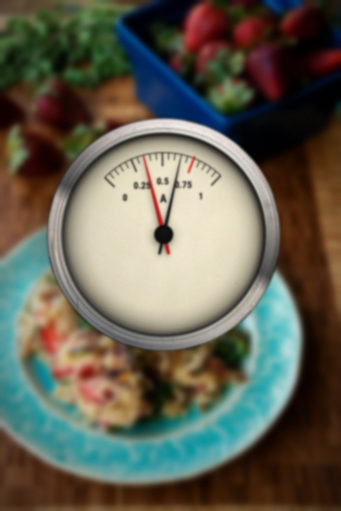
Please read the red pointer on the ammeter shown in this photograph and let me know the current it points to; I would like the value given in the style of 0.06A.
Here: 0.35A
